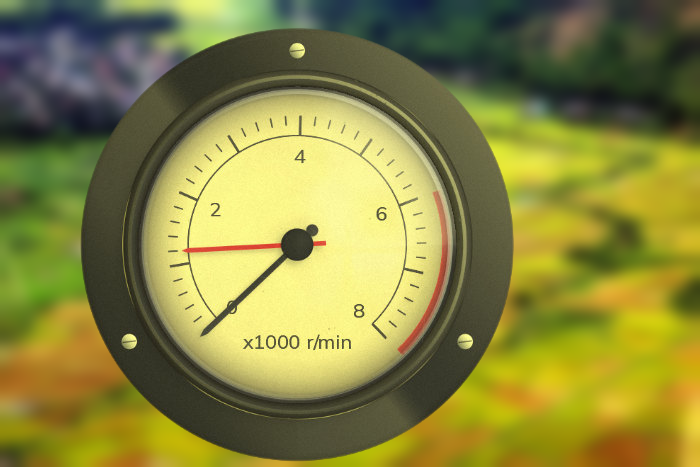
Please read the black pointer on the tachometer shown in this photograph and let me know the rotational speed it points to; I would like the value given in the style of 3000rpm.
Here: 0rpm
